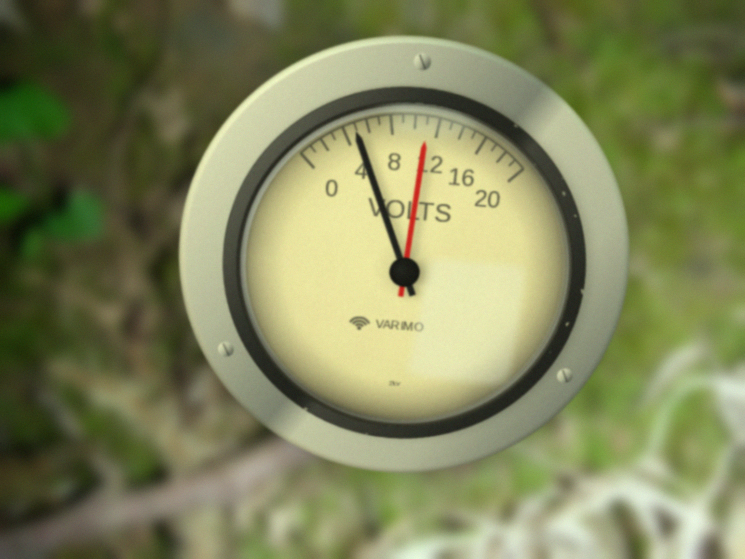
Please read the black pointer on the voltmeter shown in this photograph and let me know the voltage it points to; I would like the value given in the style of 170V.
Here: 5V
